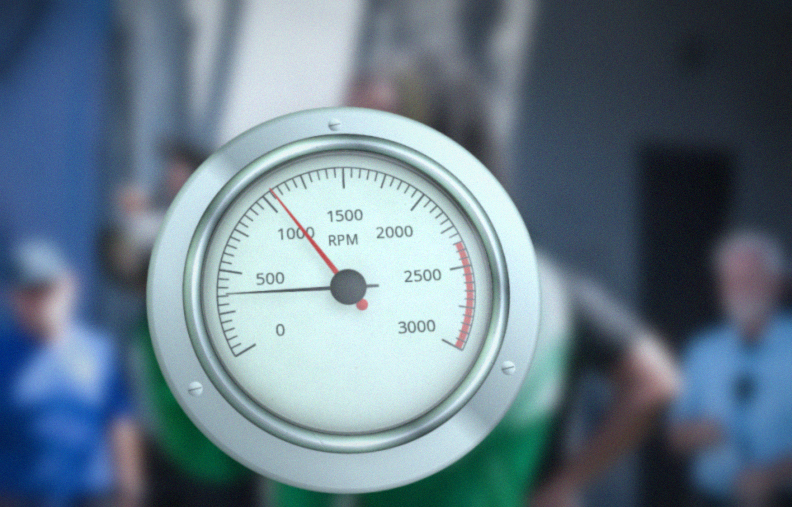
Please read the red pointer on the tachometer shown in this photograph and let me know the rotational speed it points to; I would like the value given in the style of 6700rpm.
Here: 1050rpm
